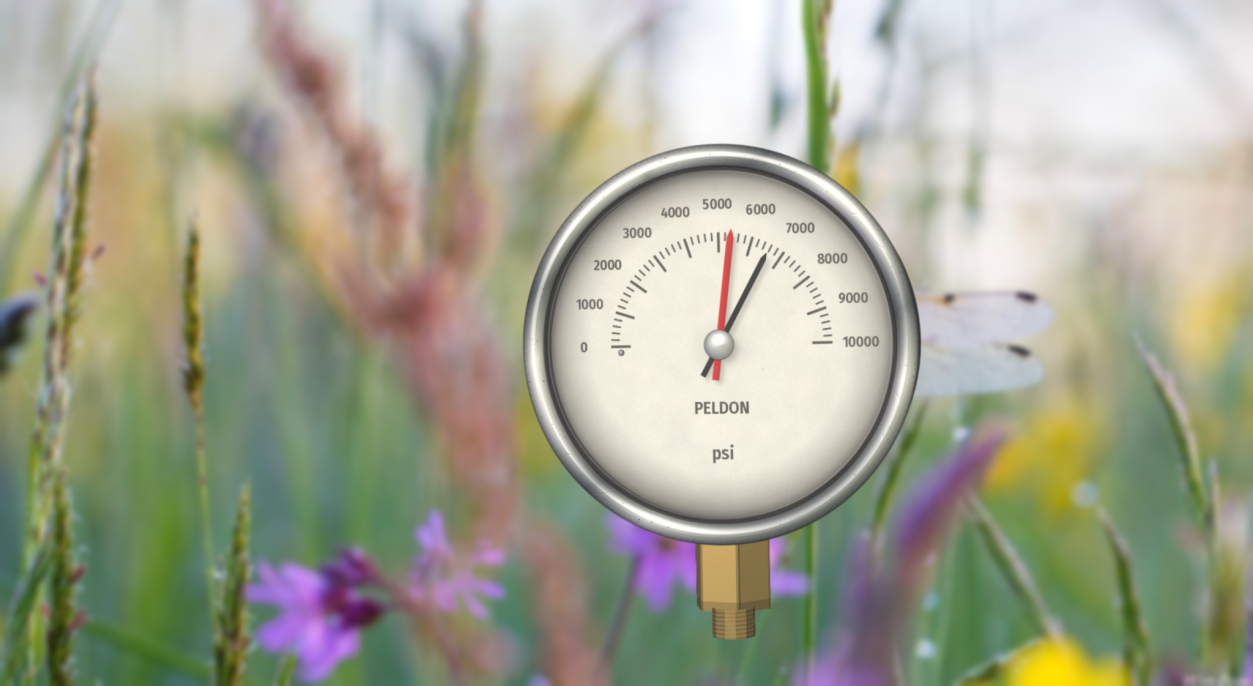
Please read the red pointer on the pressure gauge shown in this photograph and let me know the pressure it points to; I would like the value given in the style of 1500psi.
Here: 5400psi
